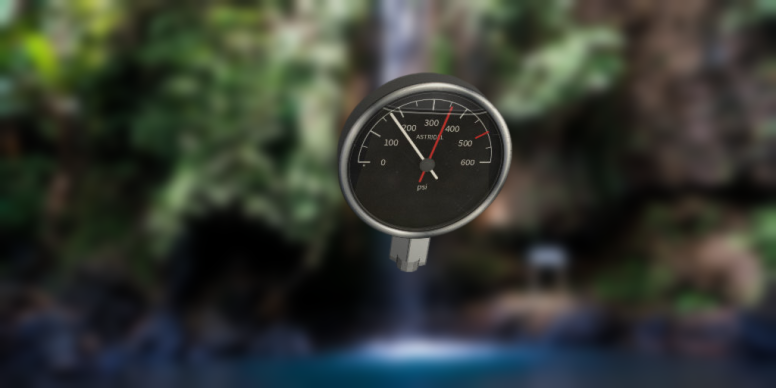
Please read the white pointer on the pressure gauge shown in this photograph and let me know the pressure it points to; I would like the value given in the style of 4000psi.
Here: 175psi
